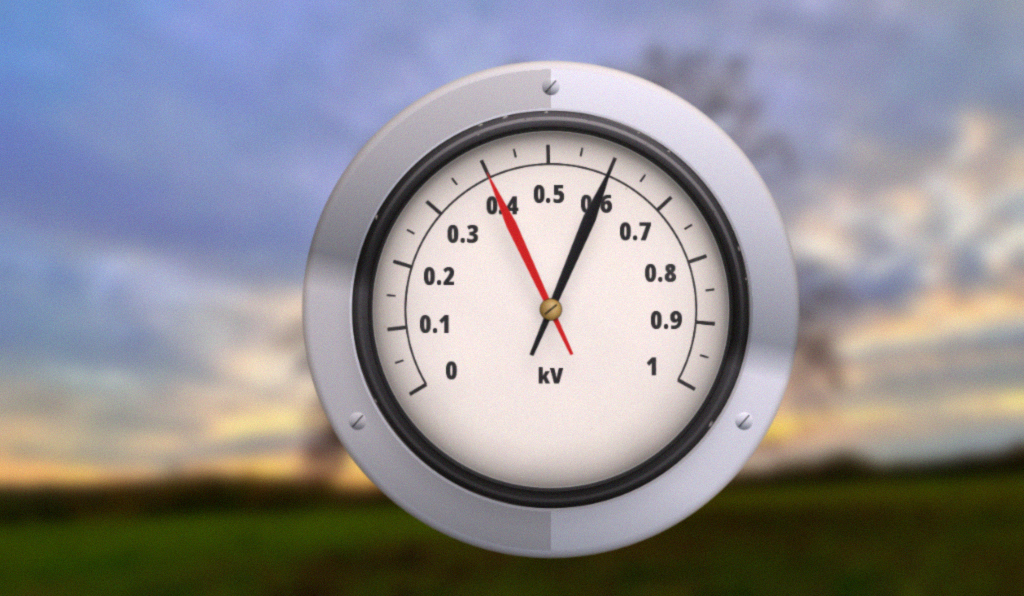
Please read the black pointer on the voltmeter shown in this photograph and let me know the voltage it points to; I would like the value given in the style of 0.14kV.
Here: 0.6kV
